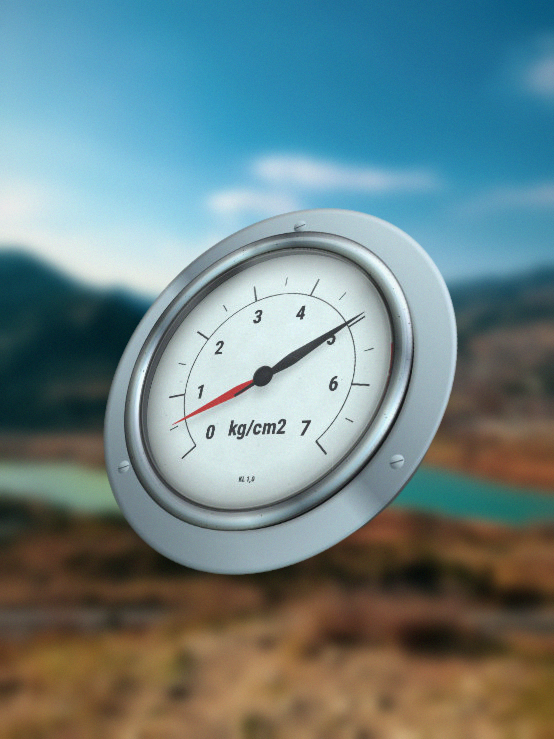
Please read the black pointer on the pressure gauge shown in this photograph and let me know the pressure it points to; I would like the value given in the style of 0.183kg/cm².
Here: 5kg/cm²
